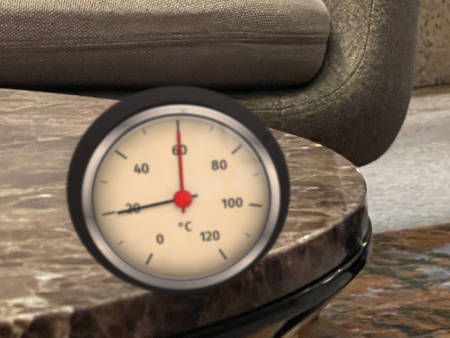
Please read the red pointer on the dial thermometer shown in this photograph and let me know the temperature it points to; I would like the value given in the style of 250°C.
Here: 60°C
